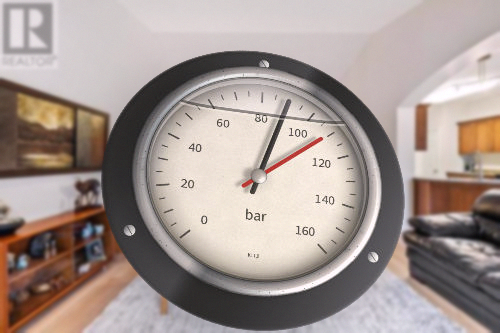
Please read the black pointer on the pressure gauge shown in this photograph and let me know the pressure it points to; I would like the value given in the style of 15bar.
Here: 90bar
